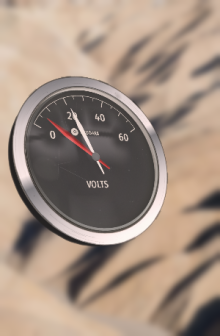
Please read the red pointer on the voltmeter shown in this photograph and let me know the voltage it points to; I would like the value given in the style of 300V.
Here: 5V
